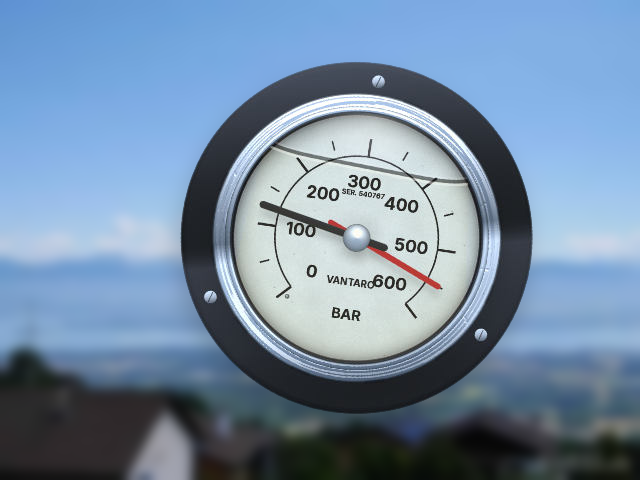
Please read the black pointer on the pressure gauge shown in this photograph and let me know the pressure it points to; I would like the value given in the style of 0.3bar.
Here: 125bar
